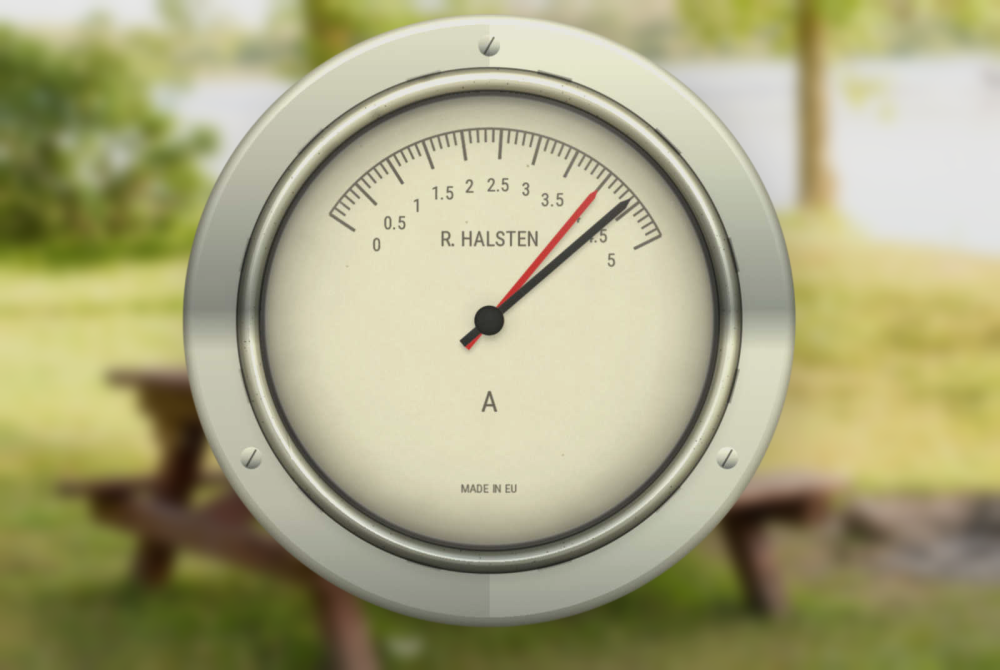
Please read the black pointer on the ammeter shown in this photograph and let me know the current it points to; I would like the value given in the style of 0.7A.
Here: 4.4A
